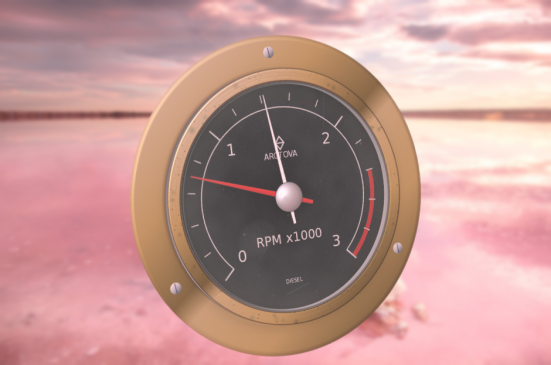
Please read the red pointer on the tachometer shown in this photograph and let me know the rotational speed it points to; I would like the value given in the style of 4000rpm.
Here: 700rpm
